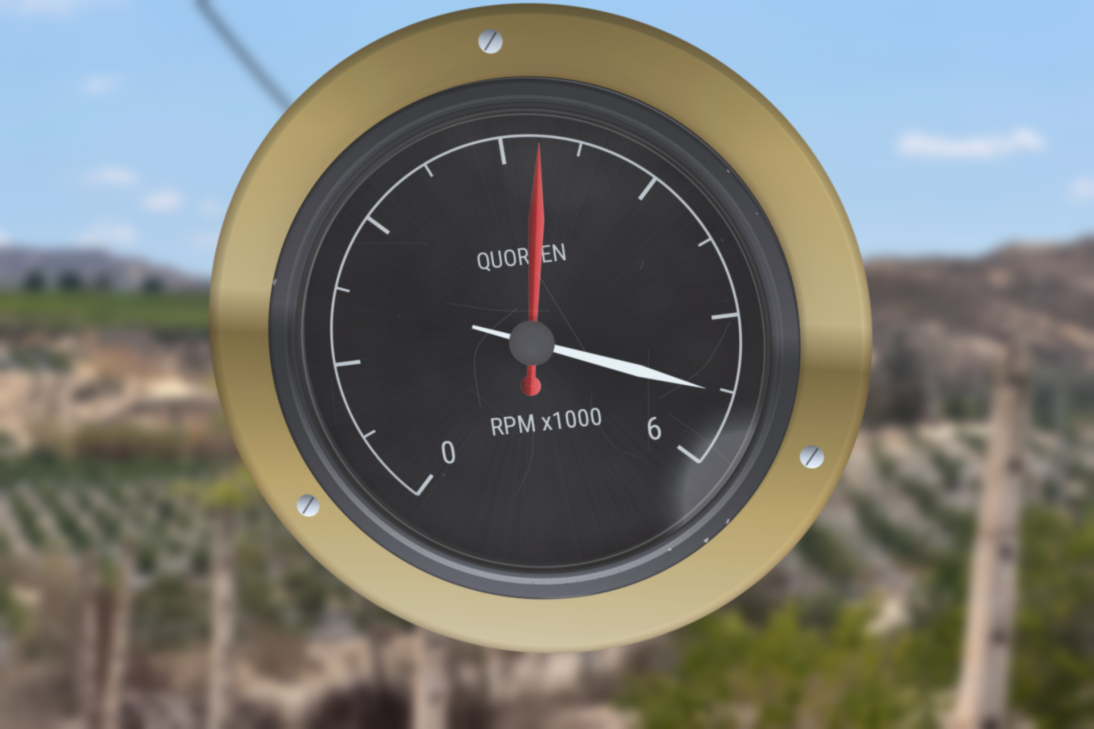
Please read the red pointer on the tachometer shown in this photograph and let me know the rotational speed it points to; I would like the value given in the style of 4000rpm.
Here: 3250rpm
